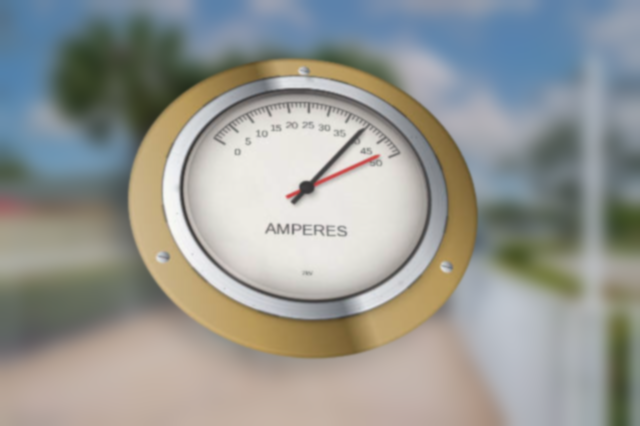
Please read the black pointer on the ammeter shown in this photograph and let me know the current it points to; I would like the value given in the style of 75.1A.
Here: 40A
